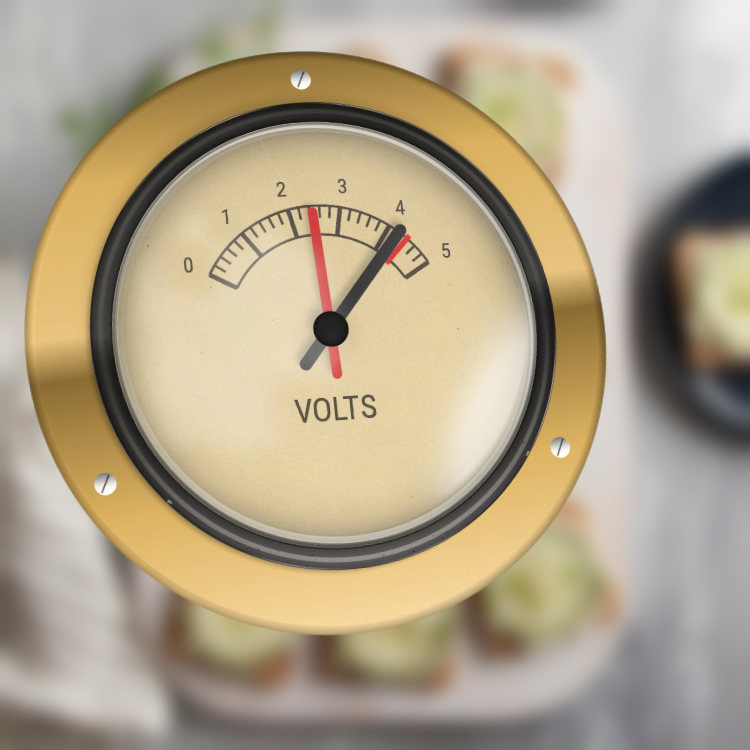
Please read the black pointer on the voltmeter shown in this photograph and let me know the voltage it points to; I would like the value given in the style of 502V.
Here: 4.2V
